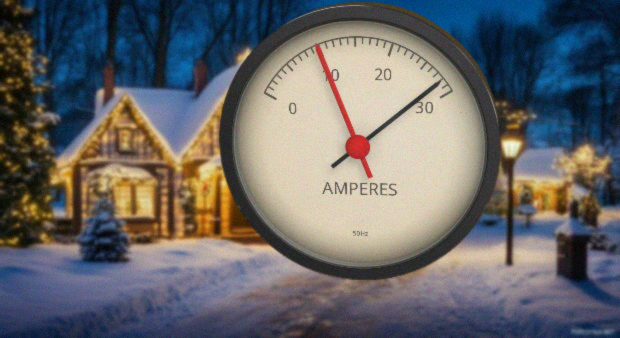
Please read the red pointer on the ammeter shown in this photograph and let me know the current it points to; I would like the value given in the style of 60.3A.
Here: 10A
